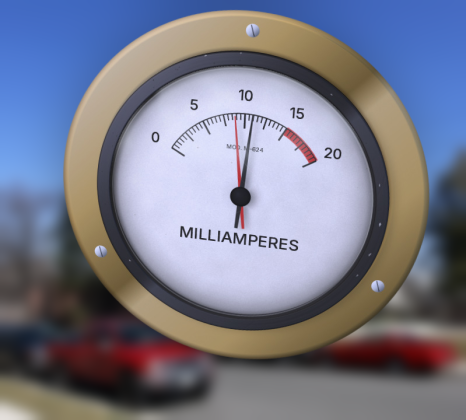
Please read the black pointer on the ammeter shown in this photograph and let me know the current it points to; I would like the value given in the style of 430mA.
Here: 11mA
